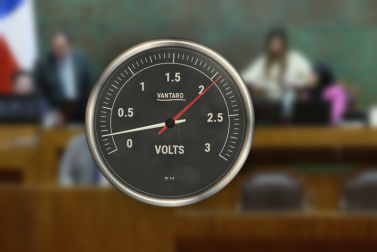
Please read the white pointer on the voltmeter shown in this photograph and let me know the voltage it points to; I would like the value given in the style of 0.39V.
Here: 0.2V
